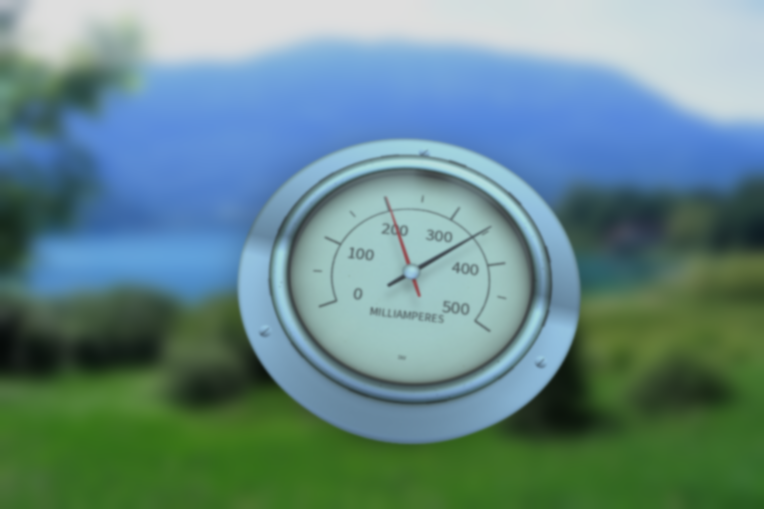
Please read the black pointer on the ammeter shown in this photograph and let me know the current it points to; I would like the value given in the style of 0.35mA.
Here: 350mA
